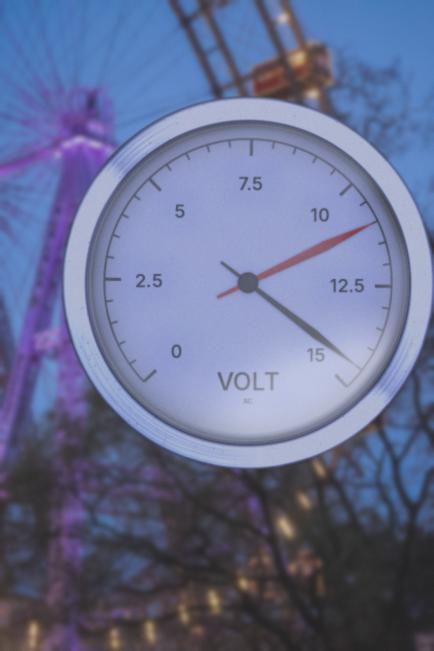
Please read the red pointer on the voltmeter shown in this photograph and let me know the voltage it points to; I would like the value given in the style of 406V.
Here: 11V
